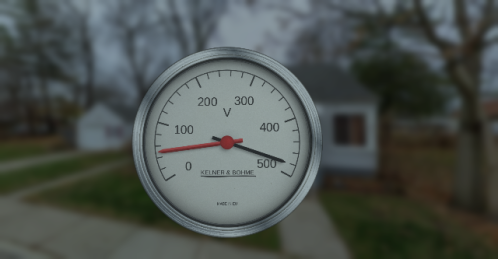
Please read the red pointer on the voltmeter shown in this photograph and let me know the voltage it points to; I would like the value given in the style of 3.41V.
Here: 50V
